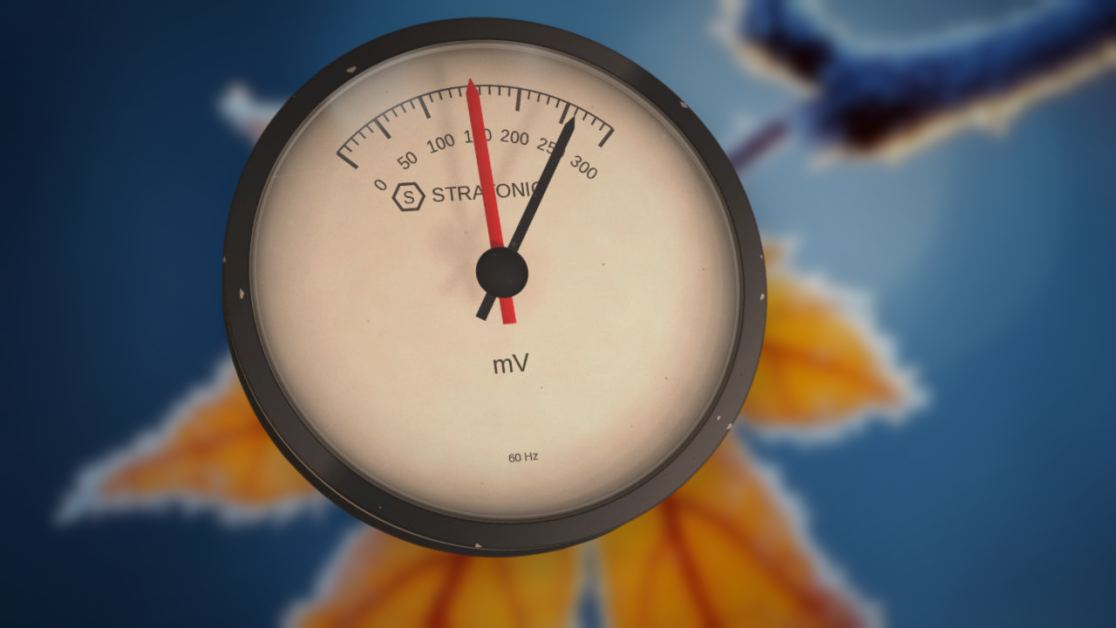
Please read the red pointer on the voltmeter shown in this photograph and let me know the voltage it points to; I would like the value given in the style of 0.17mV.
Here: 150mV
